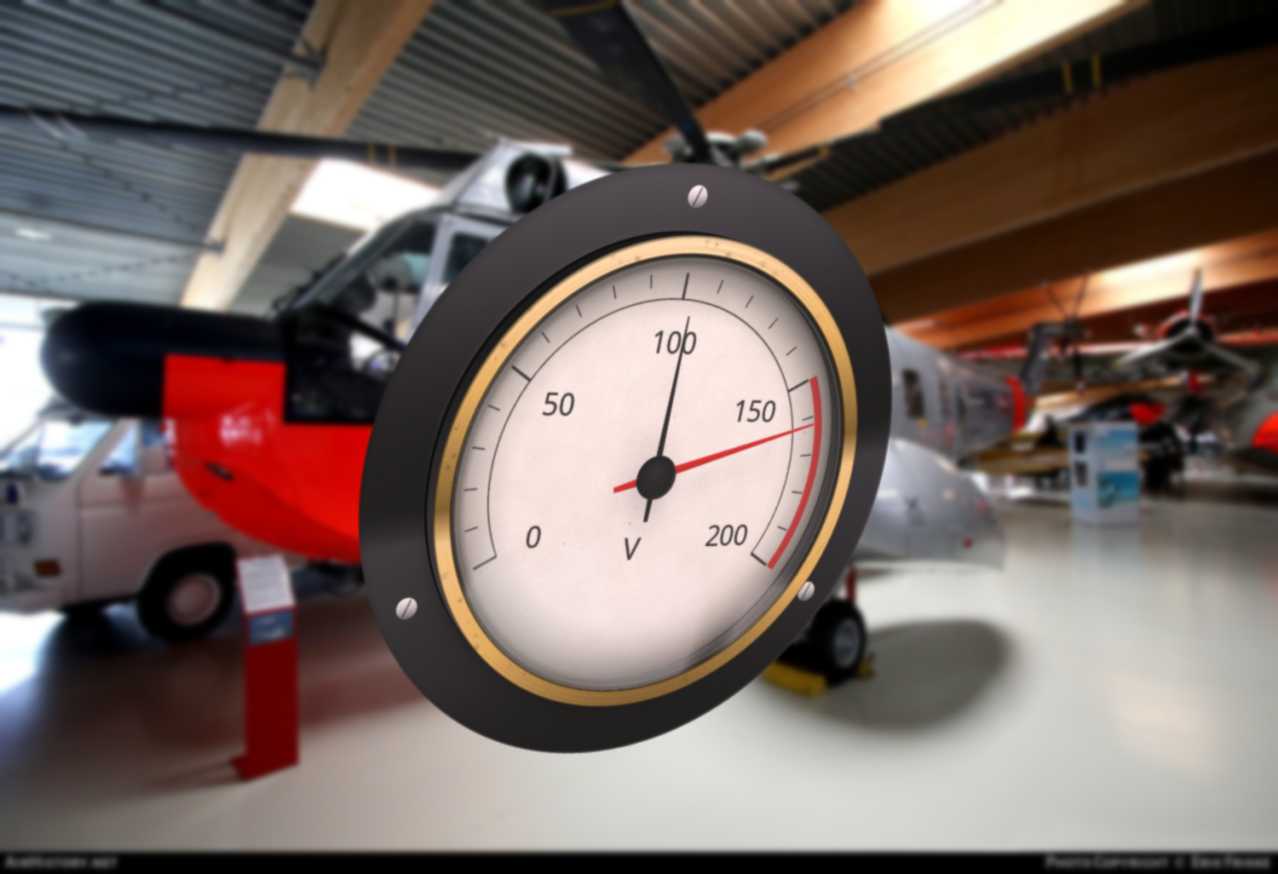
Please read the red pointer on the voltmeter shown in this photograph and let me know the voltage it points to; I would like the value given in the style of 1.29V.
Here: 160V
